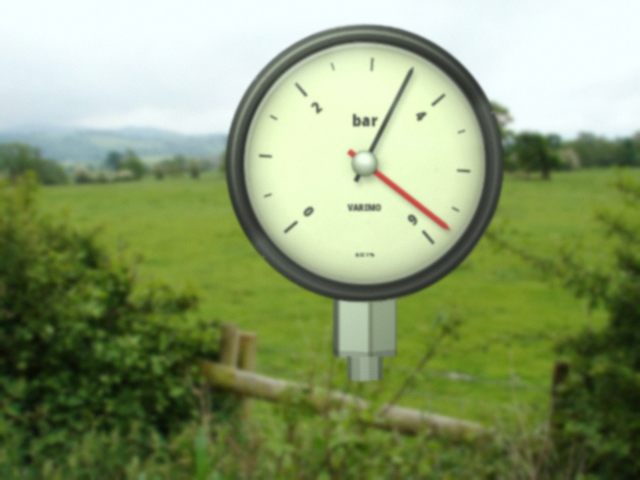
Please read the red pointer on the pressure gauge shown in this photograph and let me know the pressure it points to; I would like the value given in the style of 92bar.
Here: 5.75bar
